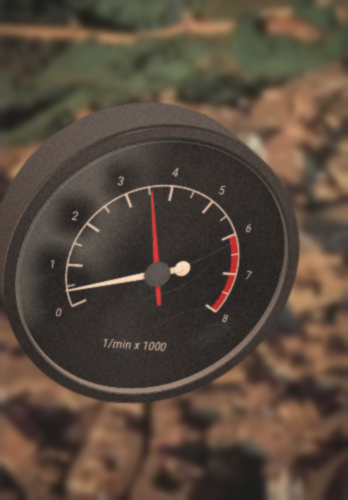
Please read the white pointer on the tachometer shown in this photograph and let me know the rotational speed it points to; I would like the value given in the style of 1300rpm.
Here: 500rpm
